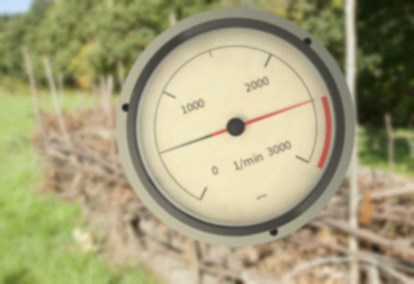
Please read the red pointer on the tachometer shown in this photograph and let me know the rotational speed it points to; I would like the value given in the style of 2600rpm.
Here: 2500rpm
